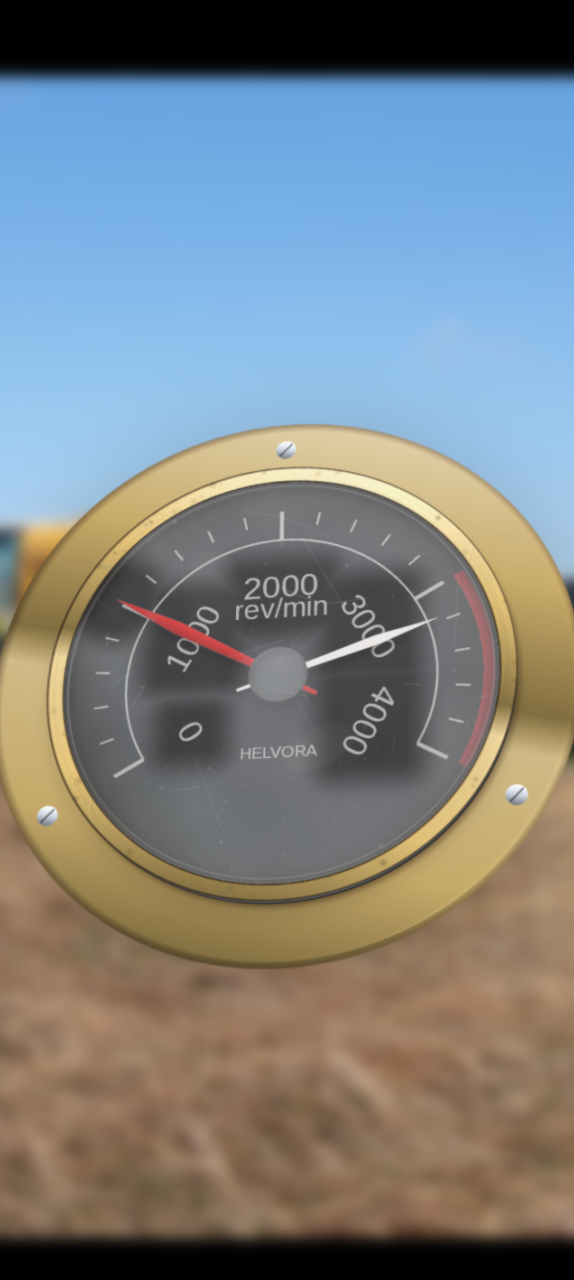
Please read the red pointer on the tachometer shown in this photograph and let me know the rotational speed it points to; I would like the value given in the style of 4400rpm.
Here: 1000rpm
